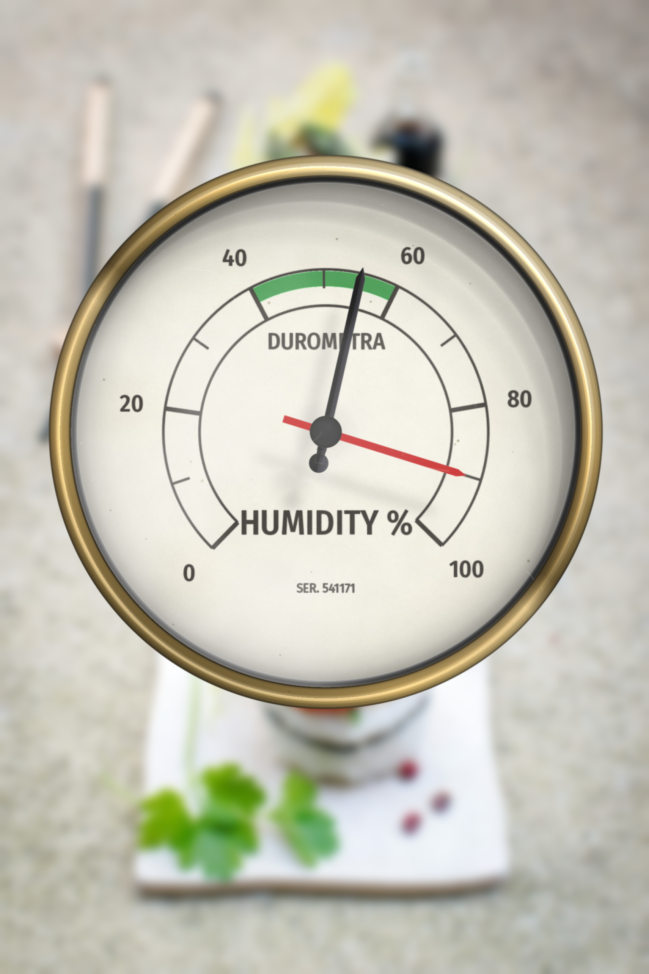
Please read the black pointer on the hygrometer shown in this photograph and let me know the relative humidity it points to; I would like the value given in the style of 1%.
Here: 55%
